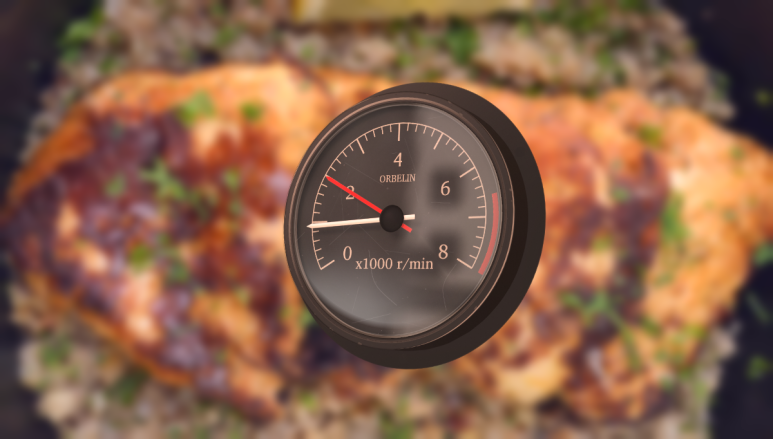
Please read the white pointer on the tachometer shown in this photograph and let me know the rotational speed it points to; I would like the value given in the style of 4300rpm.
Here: 900rpm
